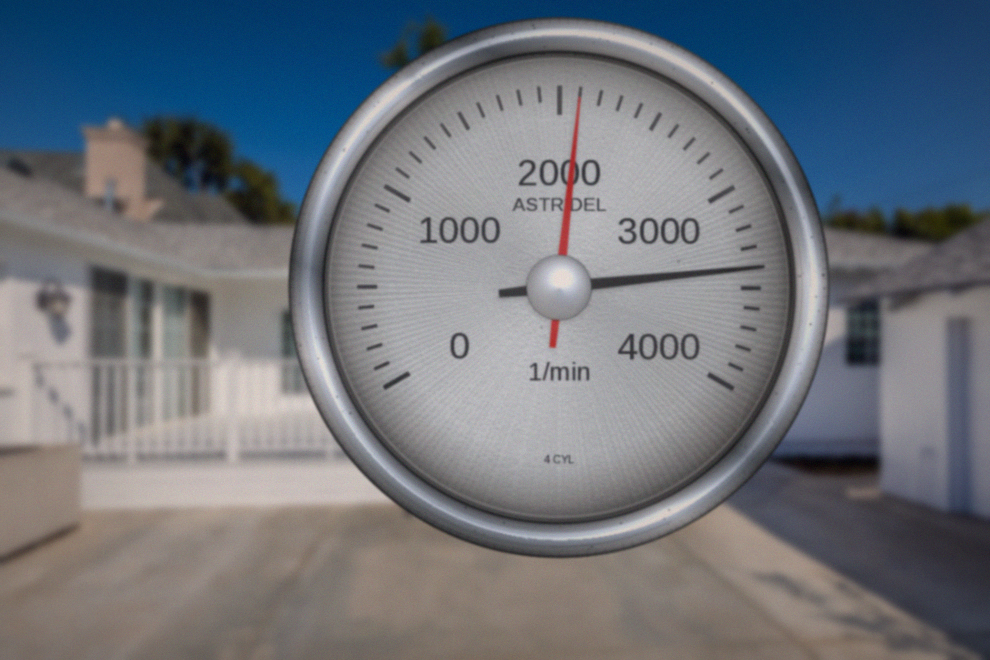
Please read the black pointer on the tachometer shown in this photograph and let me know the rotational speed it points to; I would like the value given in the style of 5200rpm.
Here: 3400rpm
